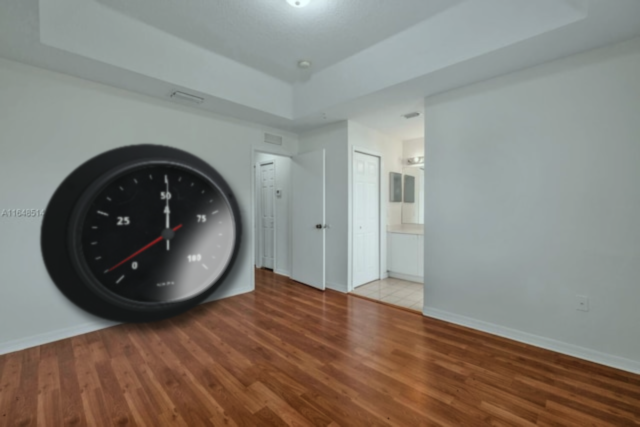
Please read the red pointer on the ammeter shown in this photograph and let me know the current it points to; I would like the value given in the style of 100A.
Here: 5A
